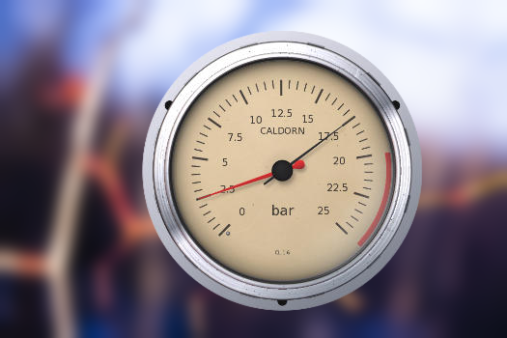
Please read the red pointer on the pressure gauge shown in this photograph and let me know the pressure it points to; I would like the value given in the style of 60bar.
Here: 2.5bar
